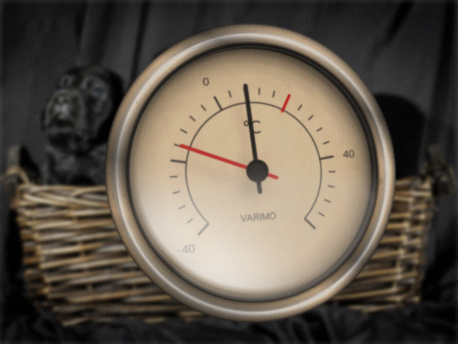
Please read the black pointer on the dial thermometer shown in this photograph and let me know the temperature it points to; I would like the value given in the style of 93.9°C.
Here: 8°C
